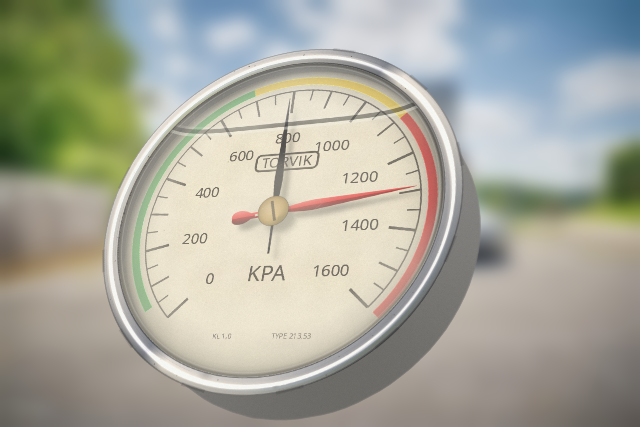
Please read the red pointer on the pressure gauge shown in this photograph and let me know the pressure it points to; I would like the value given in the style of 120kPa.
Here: 1300kPa
